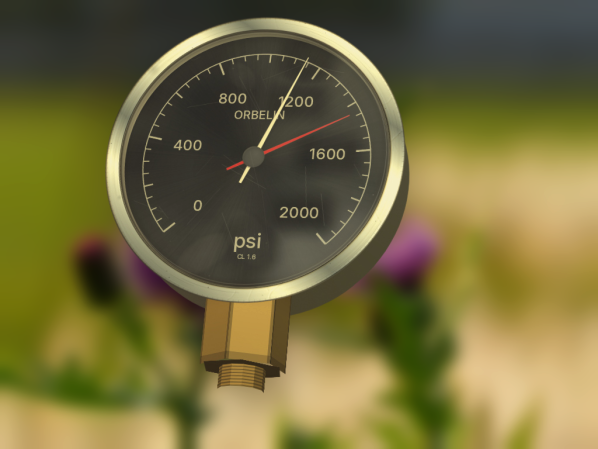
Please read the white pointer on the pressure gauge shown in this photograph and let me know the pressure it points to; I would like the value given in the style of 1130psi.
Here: 1150psi
